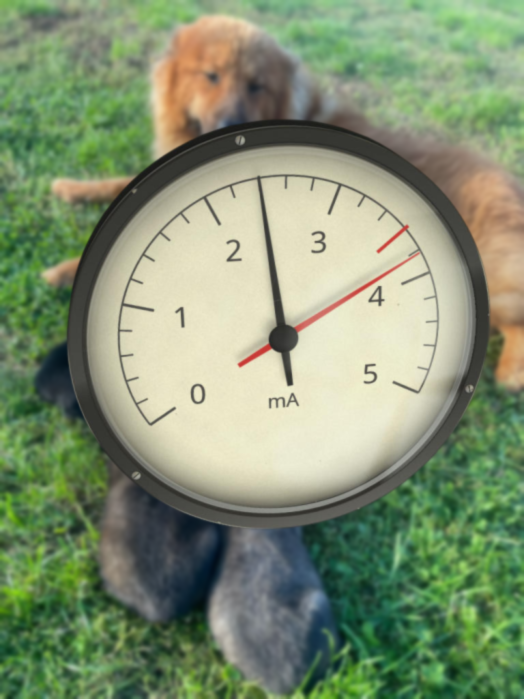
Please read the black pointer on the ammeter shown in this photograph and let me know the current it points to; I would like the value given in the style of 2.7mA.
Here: 2.4mA
